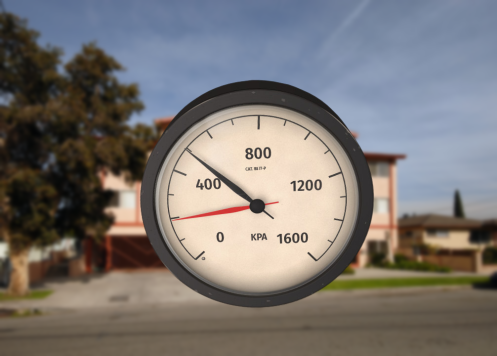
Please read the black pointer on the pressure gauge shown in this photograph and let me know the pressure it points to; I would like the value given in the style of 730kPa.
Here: 500kPa
